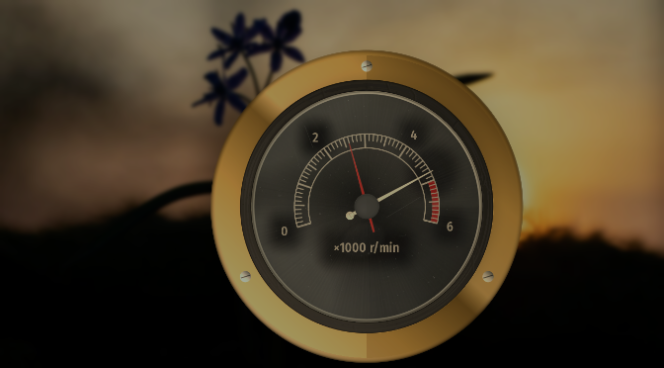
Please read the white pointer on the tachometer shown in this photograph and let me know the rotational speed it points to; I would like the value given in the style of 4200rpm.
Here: 4800rpm
